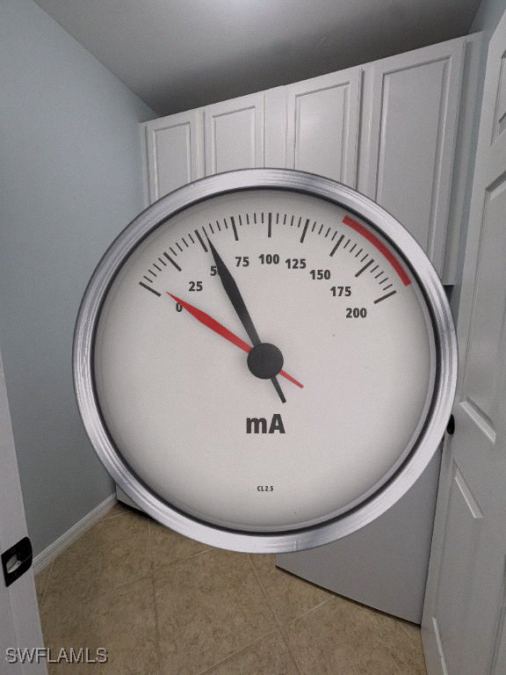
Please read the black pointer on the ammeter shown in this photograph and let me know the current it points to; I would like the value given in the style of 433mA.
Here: 55mA
